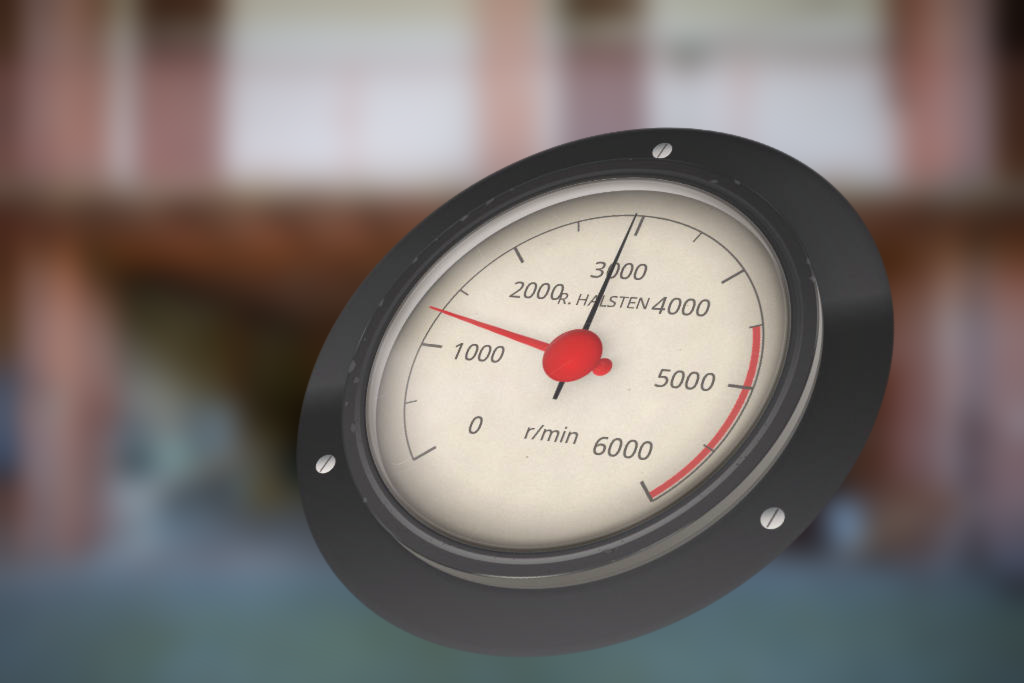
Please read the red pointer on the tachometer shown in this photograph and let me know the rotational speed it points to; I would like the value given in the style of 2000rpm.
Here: 1250rpm
